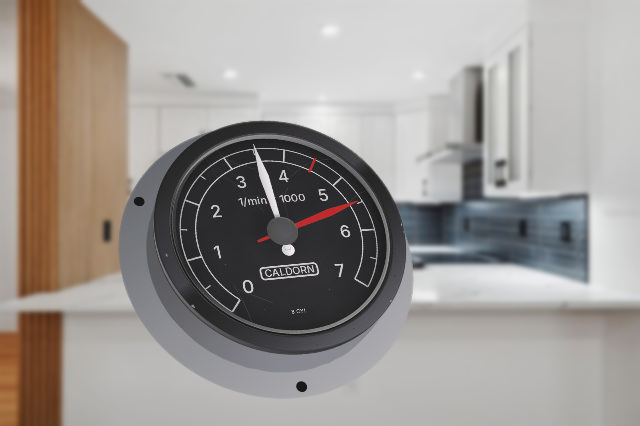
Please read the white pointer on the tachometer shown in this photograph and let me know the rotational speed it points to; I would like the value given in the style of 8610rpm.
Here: 3500rpm
